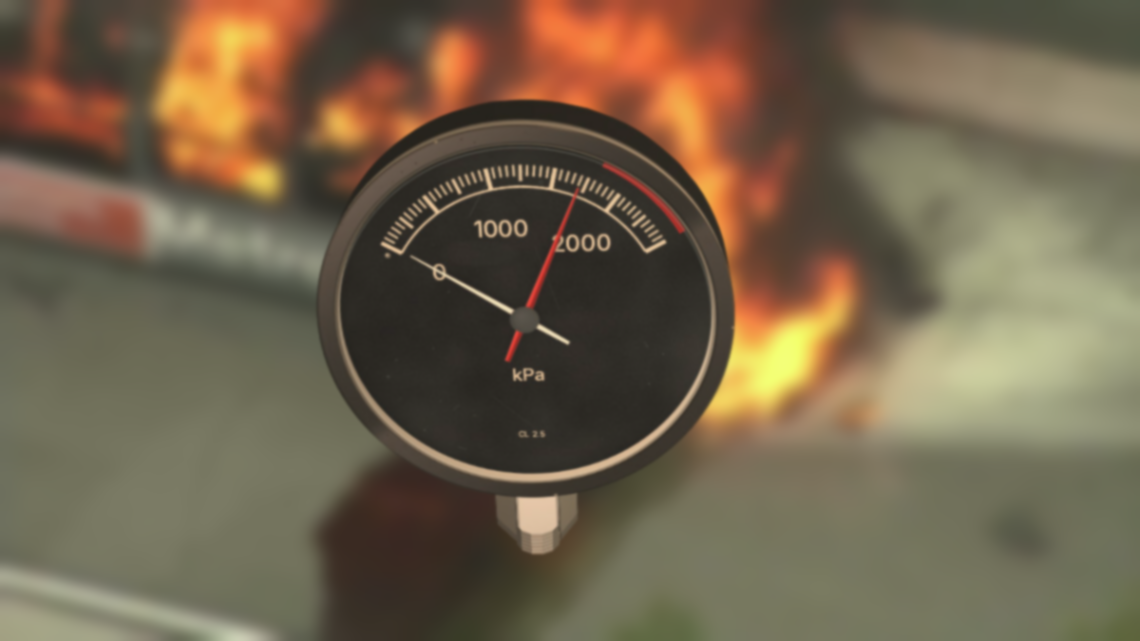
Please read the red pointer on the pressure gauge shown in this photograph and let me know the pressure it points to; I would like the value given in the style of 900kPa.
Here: 1700kPa
